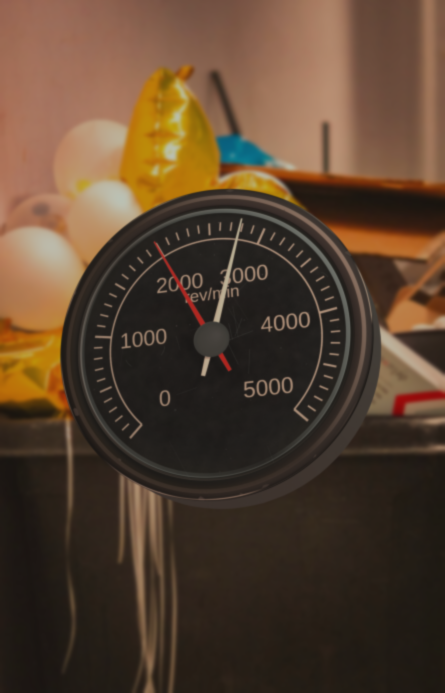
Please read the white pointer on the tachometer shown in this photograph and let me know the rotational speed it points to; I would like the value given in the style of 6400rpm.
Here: 2800rpm
